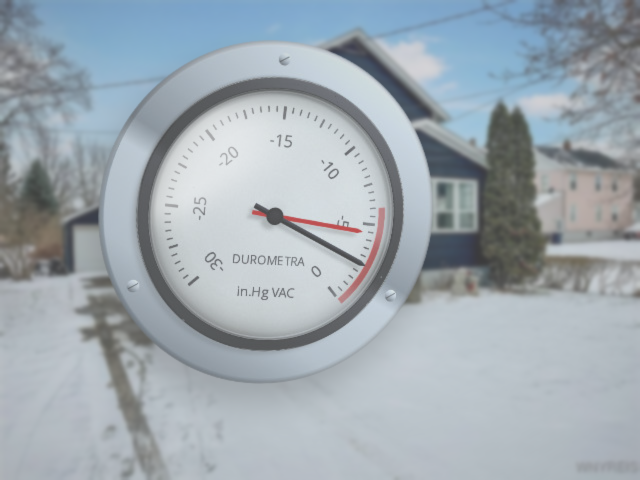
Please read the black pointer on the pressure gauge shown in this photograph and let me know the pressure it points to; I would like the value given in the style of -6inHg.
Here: -2.5inHg
